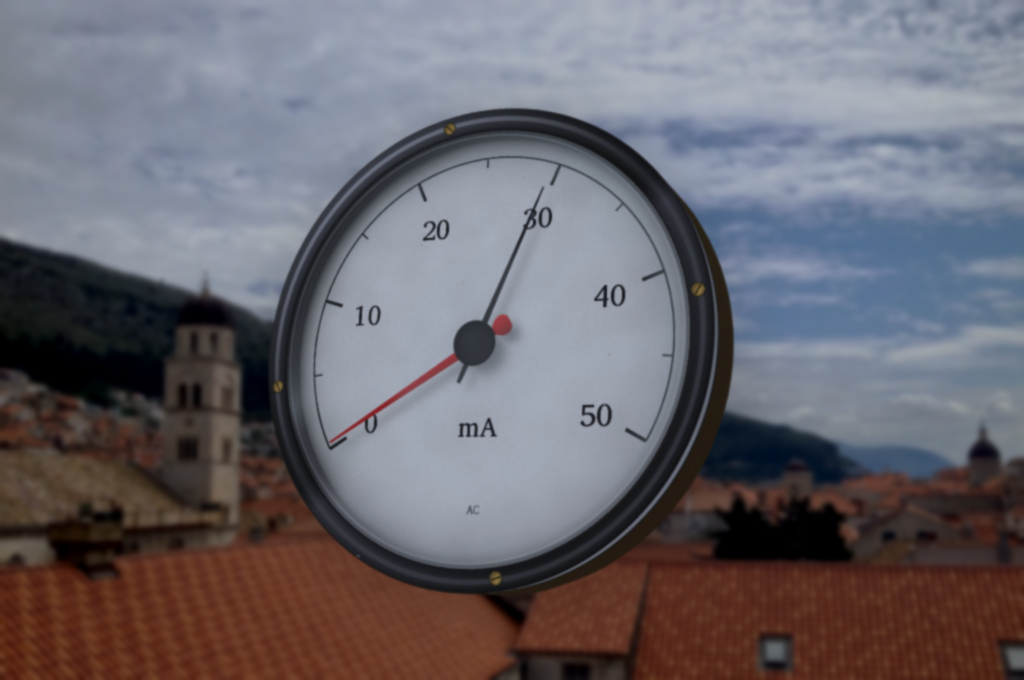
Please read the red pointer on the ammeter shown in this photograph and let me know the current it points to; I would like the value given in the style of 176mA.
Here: 0mA
